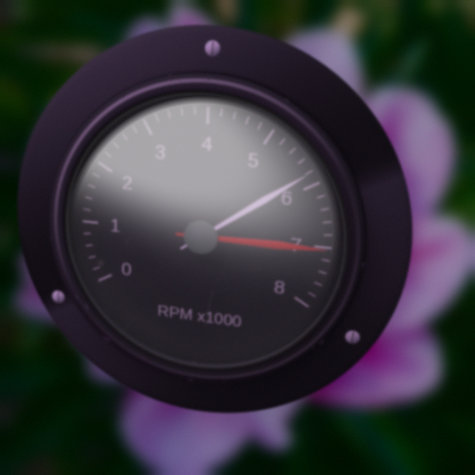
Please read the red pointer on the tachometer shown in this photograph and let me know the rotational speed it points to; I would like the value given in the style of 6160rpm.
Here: 7000rpm
